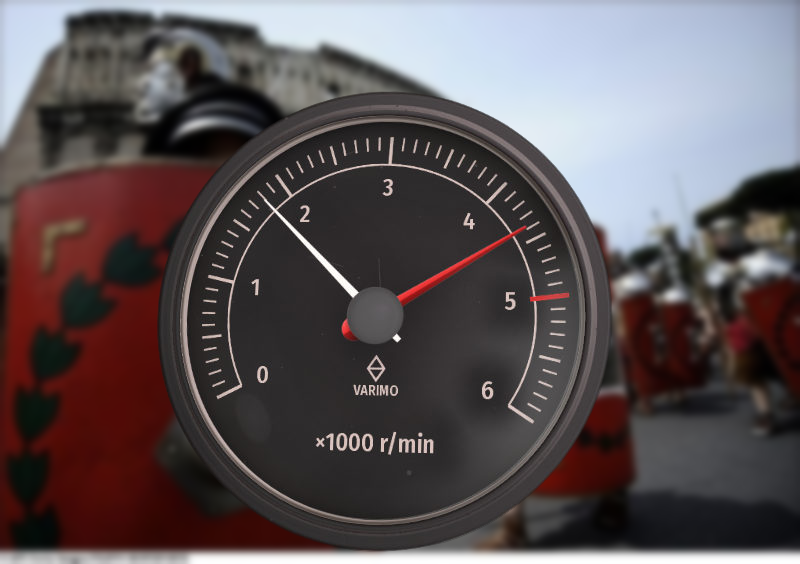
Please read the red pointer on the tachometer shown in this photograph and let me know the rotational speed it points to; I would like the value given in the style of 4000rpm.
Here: 4400rpm
